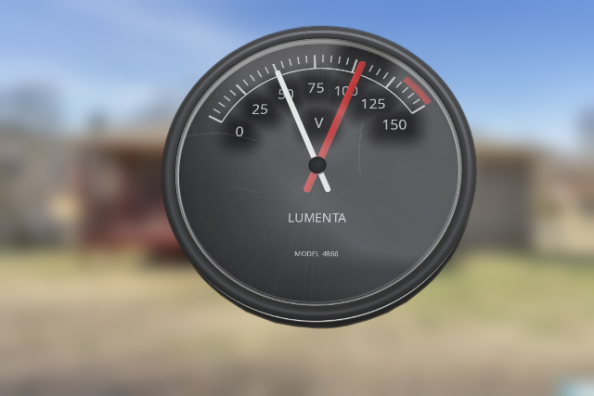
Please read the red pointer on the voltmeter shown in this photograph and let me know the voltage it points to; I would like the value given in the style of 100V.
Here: 105V
